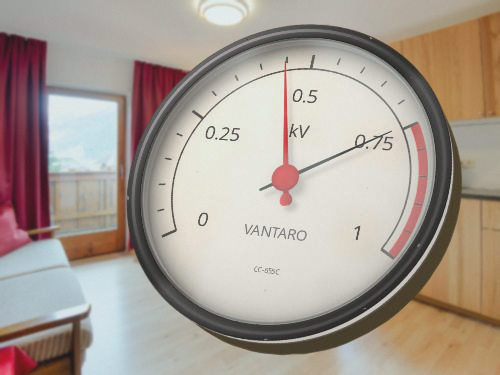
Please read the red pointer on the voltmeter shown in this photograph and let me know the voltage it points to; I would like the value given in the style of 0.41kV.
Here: 0.45kV
